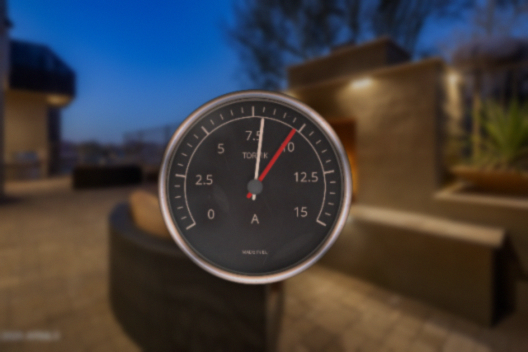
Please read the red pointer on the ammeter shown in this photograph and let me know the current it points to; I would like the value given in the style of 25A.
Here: 9.75A
